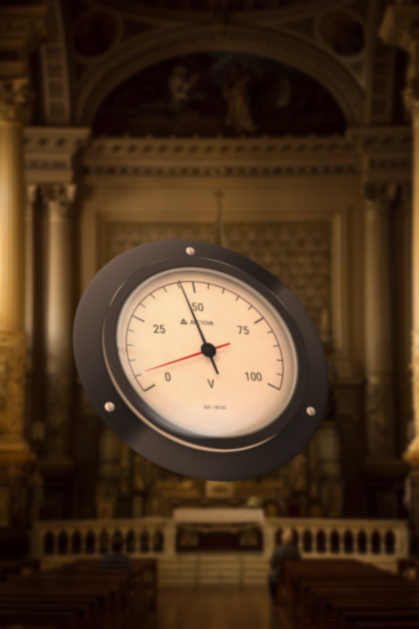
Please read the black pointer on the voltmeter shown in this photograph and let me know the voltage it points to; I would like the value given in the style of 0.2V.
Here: 45V
